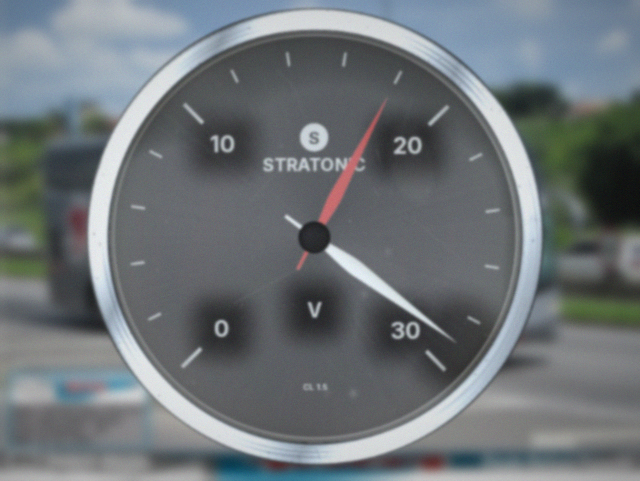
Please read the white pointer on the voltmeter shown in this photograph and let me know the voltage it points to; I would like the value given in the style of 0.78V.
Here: 29V
